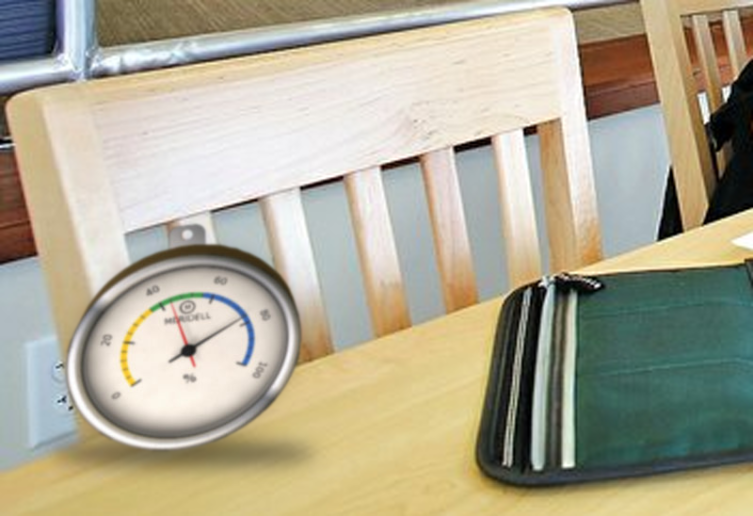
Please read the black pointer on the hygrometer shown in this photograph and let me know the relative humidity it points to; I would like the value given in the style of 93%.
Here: 76%
